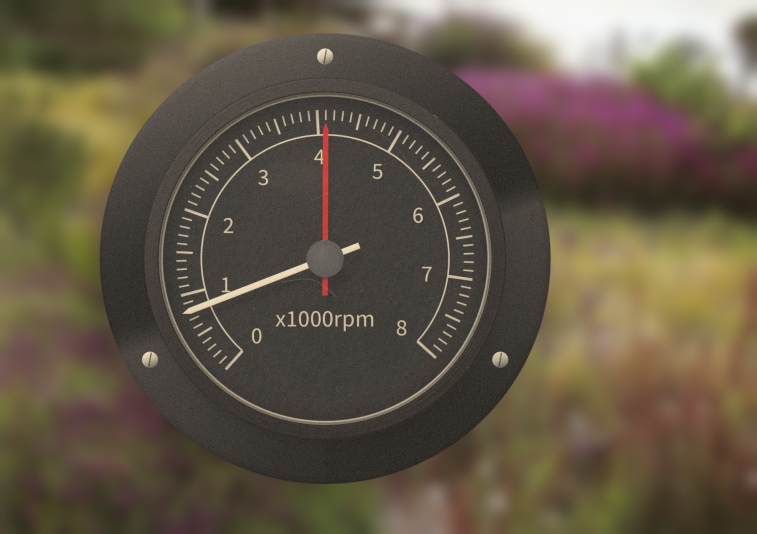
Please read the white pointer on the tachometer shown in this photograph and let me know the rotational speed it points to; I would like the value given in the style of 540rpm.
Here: 800rpm
